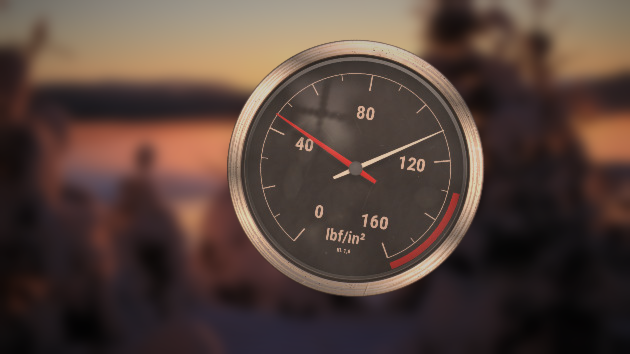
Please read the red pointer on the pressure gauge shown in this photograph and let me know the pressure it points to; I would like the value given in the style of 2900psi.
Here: 45psi
